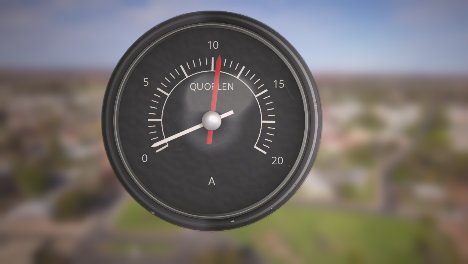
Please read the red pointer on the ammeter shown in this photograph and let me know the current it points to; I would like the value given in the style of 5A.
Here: 10.5A
